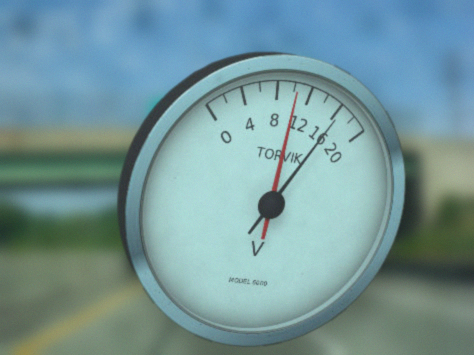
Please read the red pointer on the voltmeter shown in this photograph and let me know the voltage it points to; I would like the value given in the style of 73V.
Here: 10V
